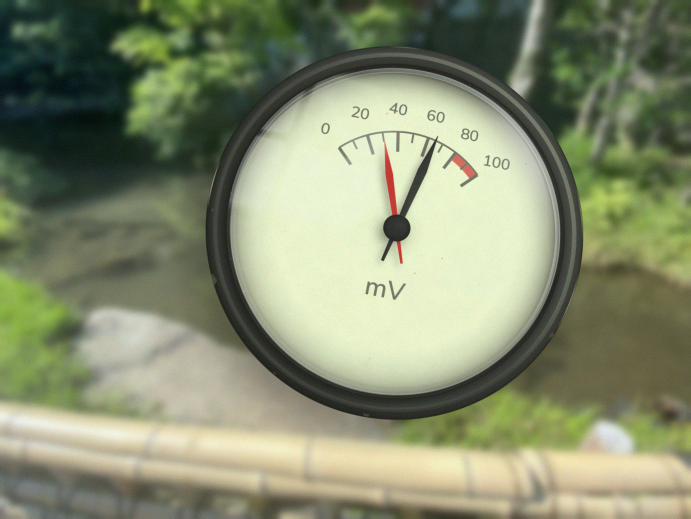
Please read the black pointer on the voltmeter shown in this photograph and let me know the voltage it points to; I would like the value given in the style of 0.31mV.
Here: 65mV
